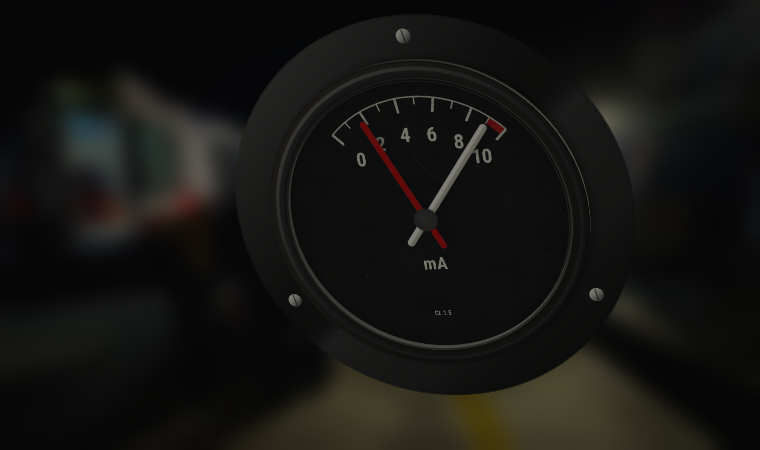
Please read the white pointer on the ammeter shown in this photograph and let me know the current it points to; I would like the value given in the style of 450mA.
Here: 9mA
